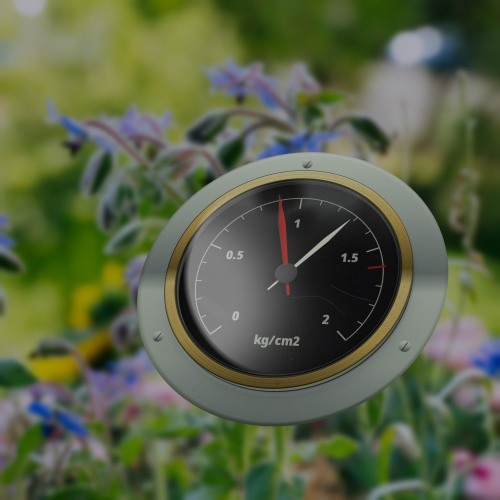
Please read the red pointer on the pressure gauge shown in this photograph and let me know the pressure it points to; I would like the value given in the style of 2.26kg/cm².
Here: 0.9kg/cm²
